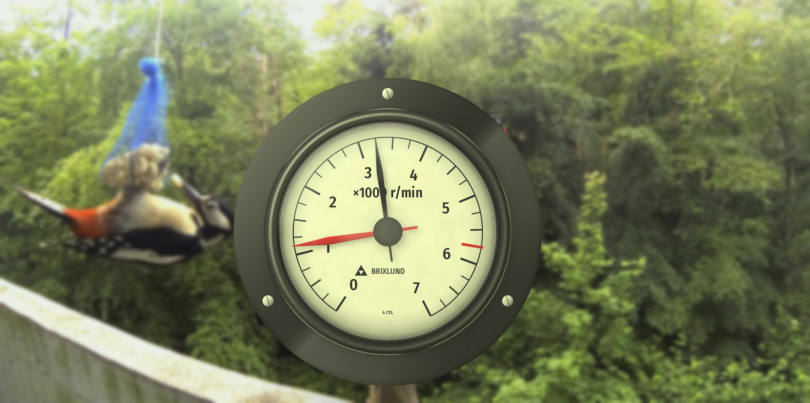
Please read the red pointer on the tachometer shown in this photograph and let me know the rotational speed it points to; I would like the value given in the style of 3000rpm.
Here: 1125rpm
